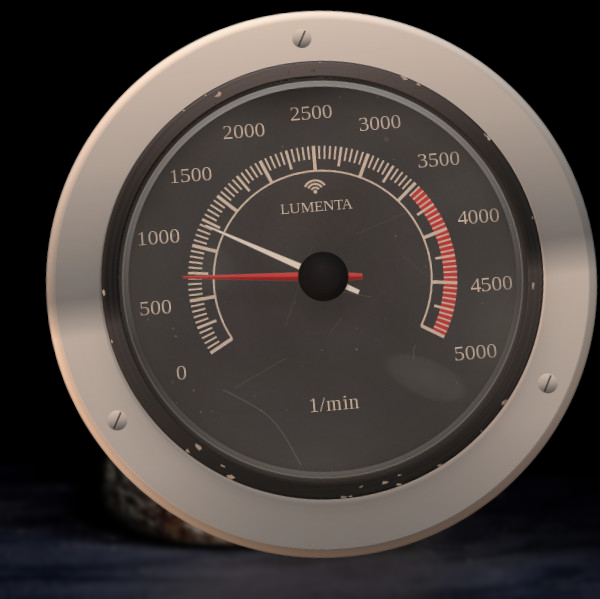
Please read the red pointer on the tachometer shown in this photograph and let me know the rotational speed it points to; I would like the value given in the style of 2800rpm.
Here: 700rpm
